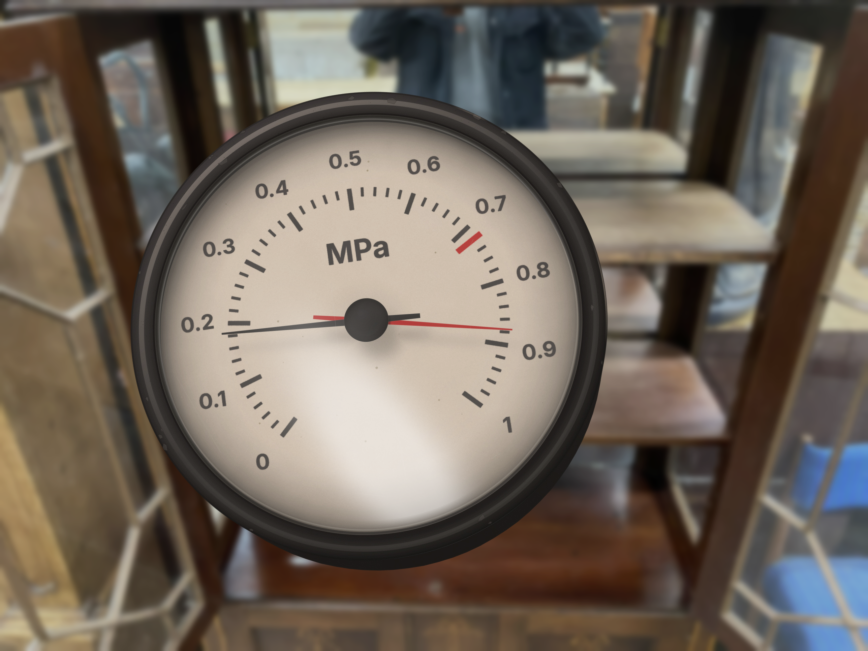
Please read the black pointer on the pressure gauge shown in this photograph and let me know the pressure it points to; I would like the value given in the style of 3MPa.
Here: 0.18MPa
